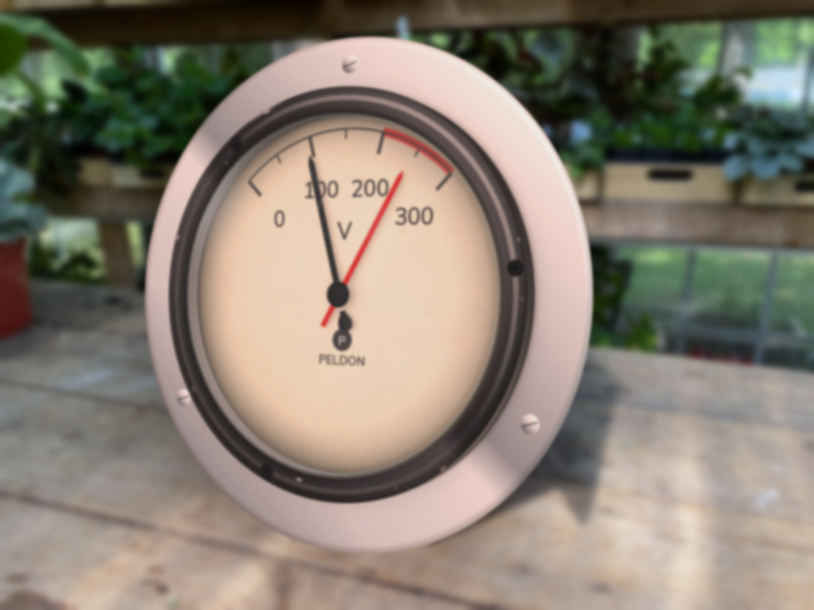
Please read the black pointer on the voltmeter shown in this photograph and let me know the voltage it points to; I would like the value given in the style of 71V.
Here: 100V
